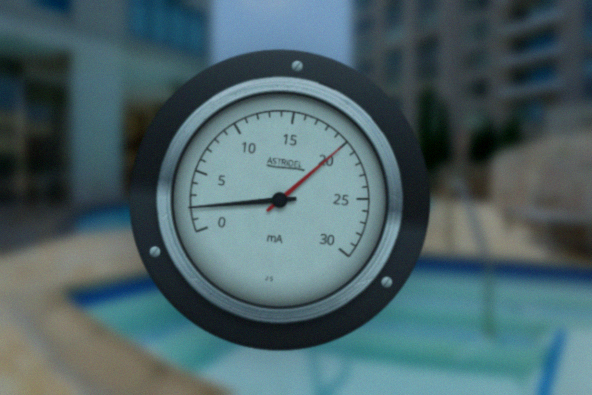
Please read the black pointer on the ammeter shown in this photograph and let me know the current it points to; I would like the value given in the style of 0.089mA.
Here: 2mA
